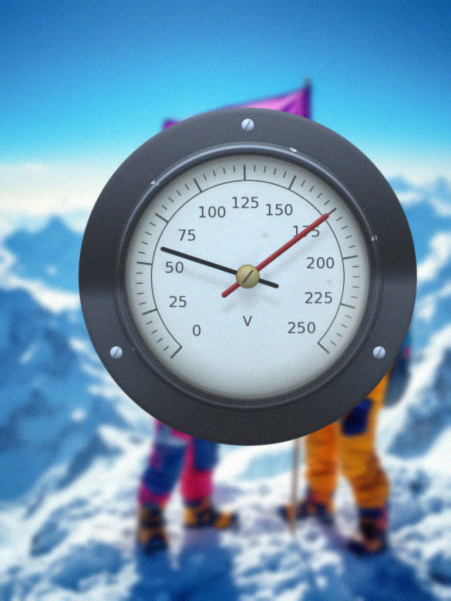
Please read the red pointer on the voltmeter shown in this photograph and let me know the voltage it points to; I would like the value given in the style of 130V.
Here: 175V
